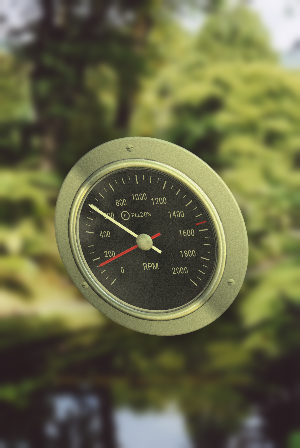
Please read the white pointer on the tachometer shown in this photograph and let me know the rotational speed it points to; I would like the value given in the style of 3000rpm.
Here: 600rpm
